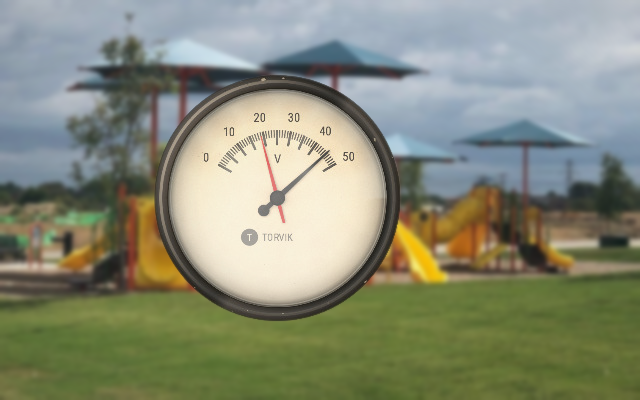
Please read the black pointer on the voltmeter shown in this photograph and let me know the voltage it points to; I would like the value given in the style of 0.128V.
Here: 45V
